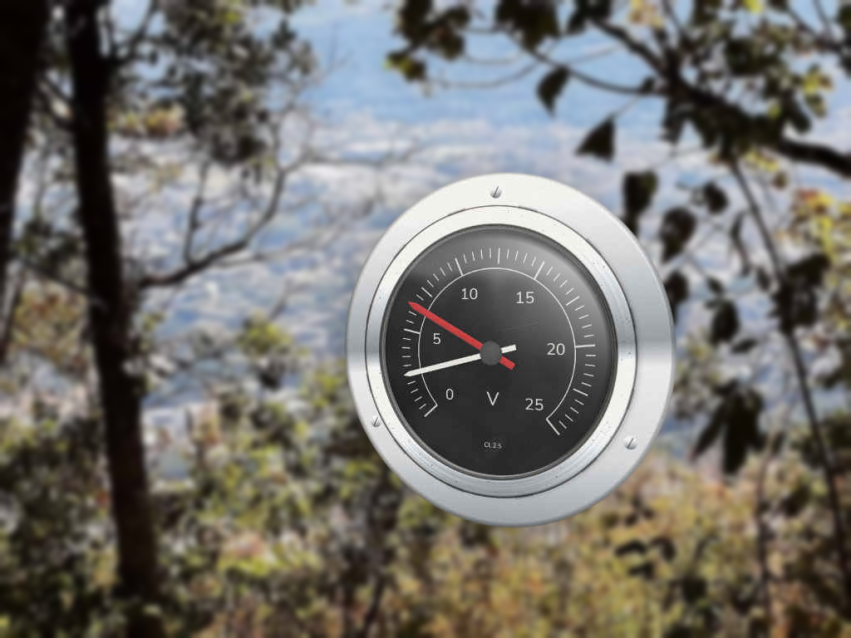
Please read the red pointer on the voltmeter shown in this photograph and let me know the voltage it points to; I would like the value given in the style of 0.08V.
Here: 6.5V
